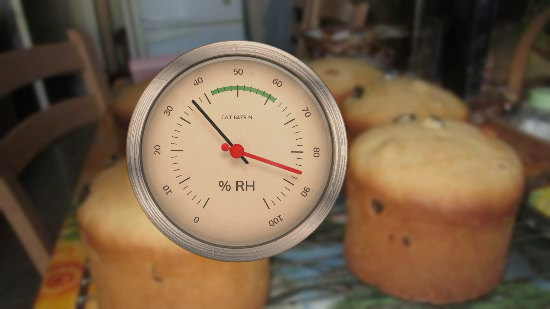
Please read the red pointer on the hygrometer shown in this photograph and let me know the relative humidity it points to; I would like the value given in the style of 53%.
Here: 86%
